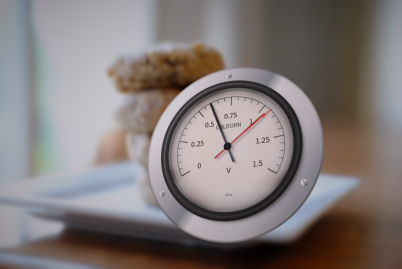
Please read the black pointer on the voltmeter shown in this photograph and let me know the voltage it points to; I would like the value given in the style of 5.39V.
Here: 0.6V
